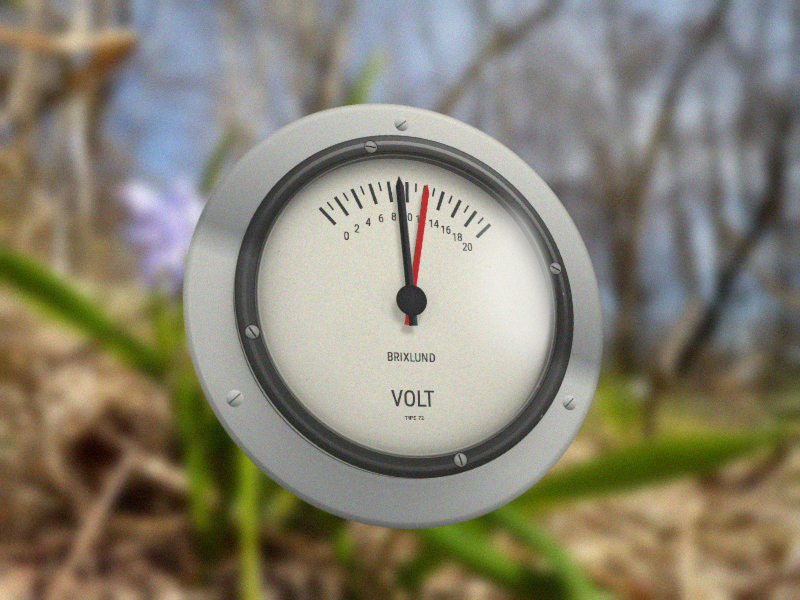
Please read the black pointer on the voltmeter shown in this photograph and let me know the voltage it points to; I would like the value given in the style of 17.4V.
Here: 9V
